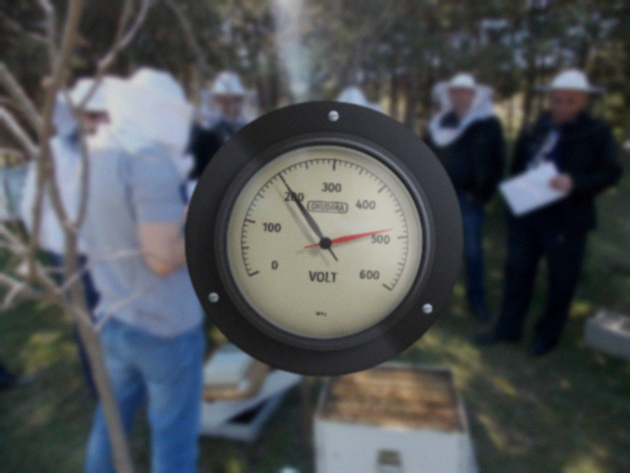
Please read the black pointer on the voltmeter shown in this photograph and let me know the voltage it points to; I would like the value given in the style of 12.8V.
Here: 200V
